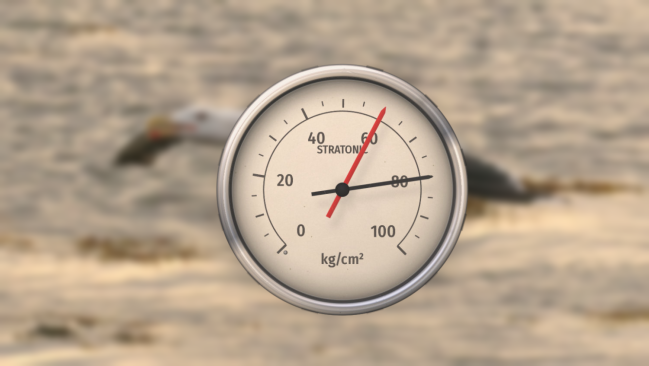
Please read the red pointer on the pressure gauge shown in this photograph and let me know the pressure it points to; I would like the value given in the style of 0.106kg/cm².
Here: 60kg/cm²
